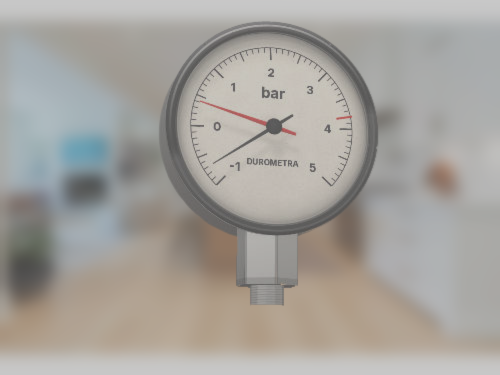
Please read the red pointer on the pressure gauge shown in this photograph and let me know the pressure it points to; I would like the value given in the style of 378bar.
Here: 0.4bar
